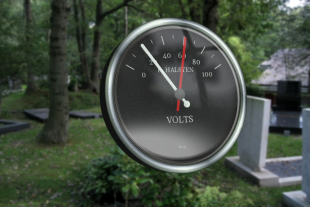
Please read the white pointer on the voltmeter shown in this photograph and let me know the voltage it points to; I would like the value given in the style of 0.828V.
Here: 20V
